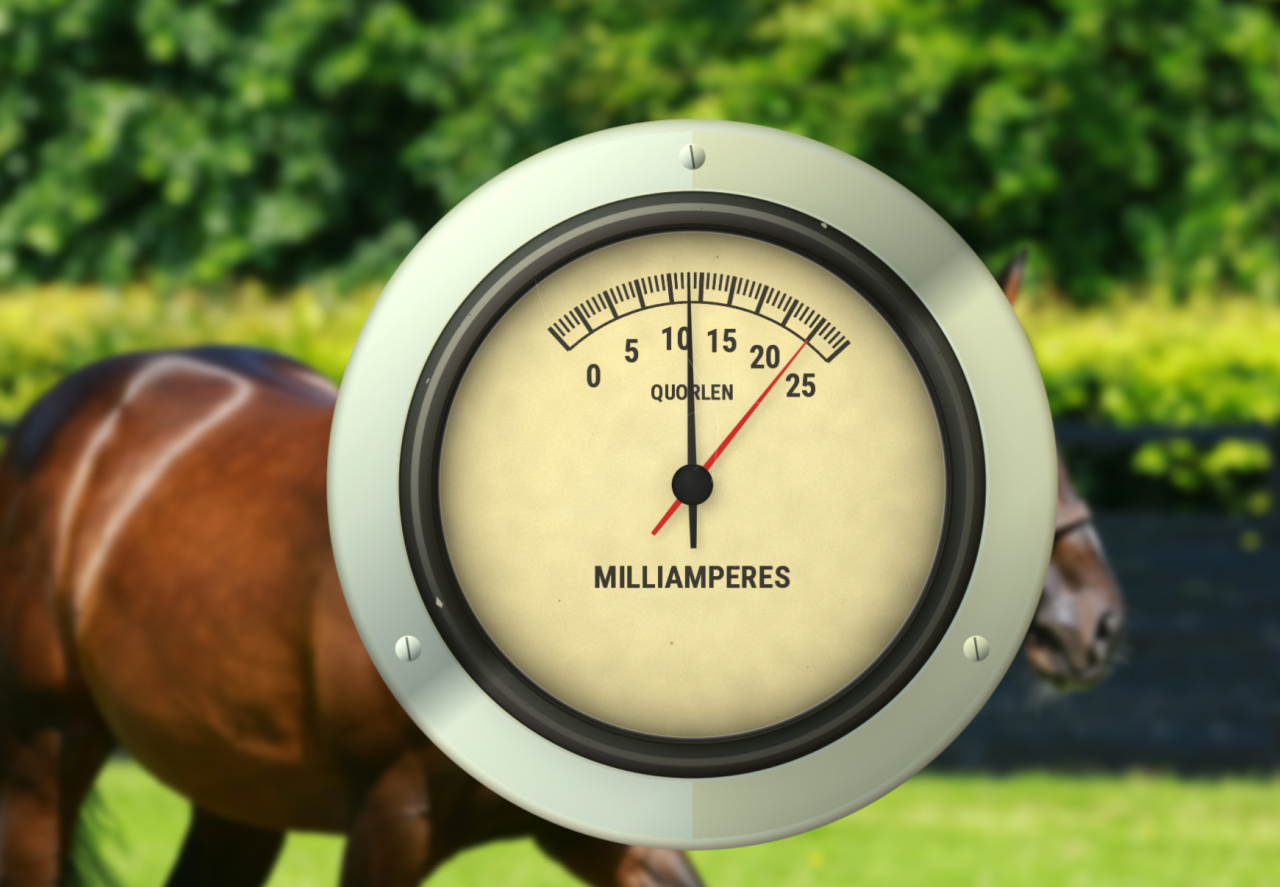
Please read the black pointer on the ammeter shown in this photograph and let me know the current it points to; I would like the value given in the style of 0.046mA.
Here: 11.5mA
